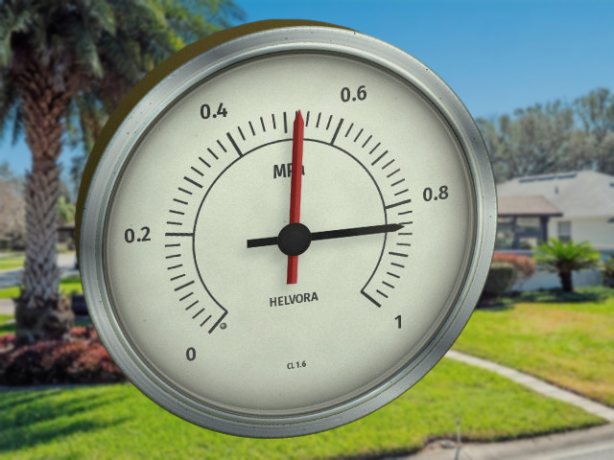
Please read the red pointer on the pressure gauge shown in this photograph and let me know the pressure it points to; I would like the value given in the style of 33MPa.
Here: 0.52MPa
